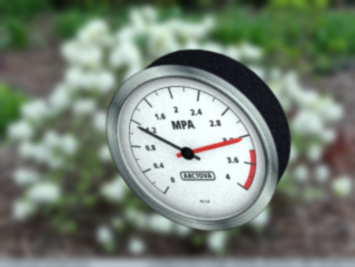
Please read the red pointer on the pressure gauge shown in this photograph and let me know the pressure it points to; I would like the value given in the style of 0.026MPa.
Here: 3.2MPa
